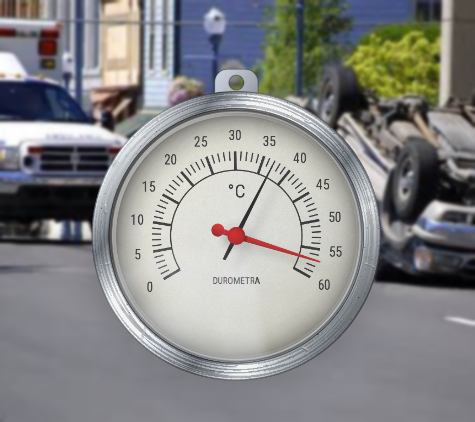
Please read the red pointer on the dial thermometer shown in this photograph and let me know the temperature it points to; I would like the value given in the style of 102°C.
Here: 57°C
